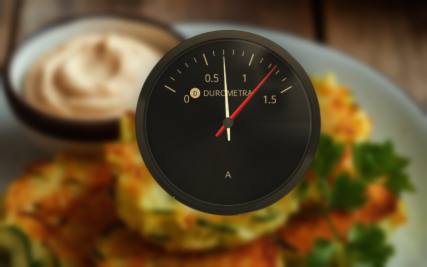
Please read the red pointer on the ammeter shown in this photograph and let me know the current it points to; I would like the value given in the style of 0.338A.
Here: 1.25A
